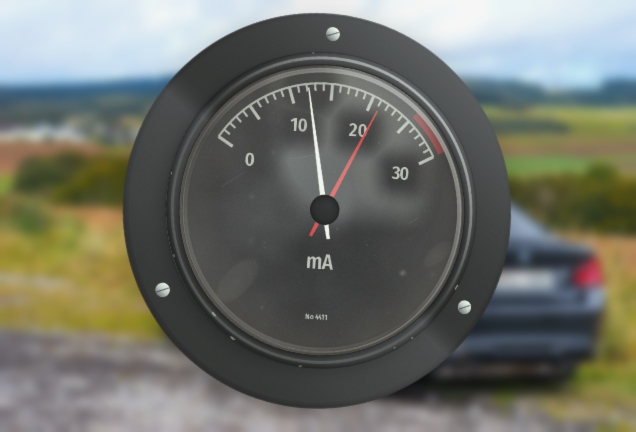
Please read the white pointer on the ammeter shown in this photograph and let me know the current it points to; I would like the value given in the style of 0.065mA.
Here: 12mA
